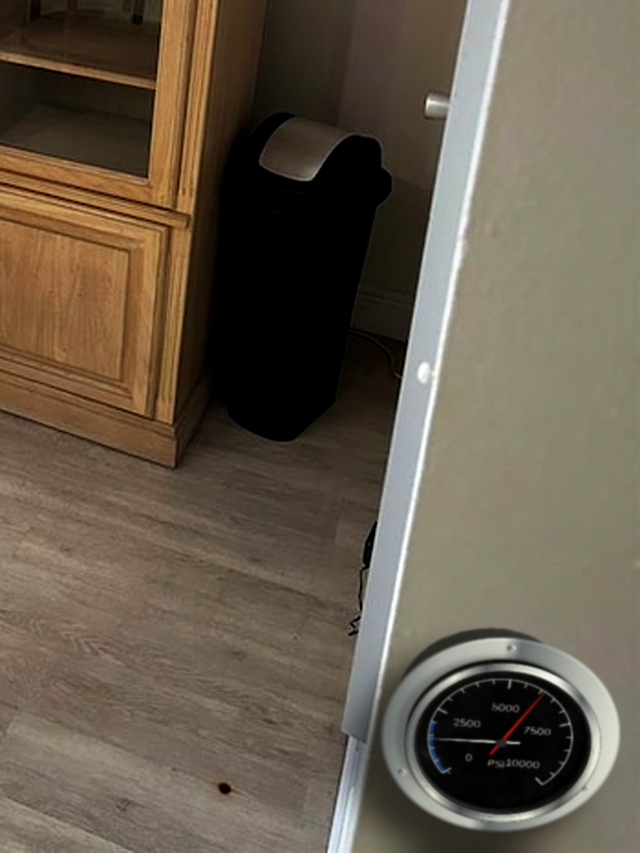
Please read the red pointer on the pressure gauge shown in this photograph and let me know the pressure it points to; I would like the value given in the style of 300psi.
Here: 6000psi
